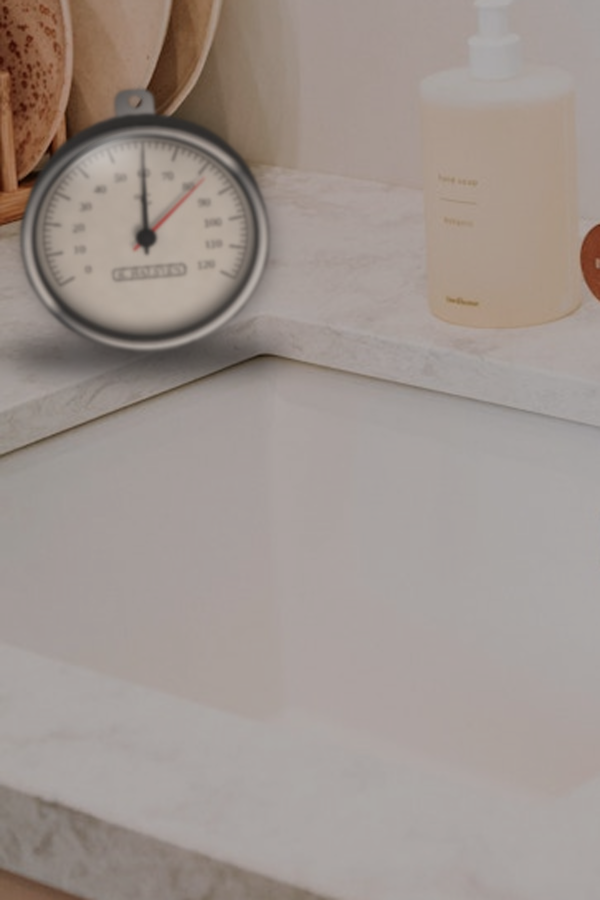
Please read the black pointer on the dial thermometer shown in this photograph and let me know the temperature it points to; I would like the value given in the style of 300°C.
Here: 60°C
